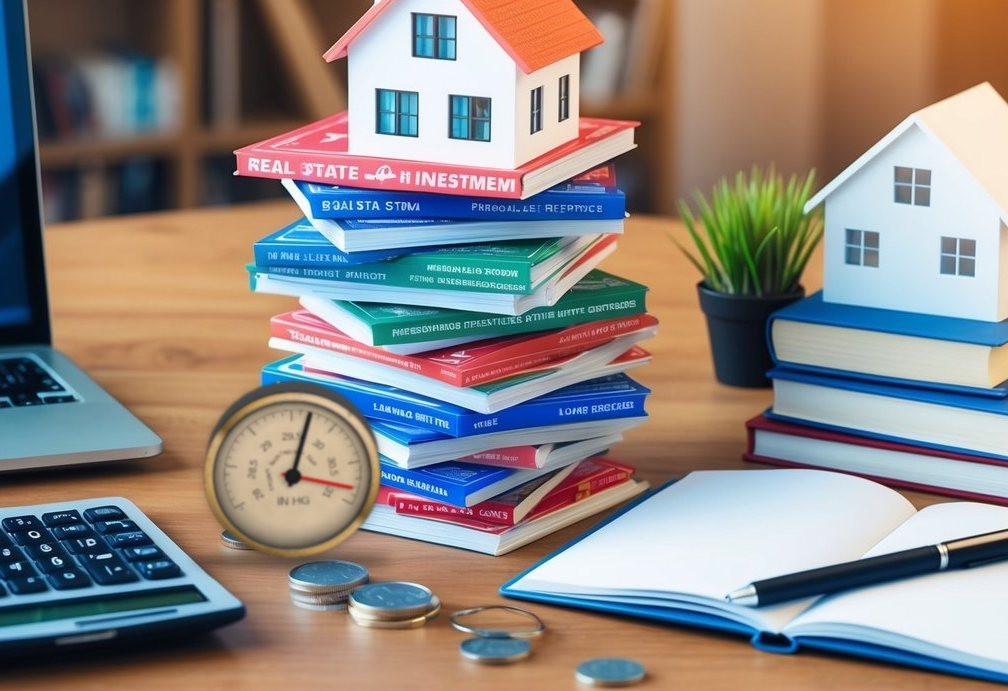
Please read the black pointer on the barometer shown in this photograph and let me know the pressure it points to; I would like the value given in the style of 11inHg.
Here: 29.7inHg
